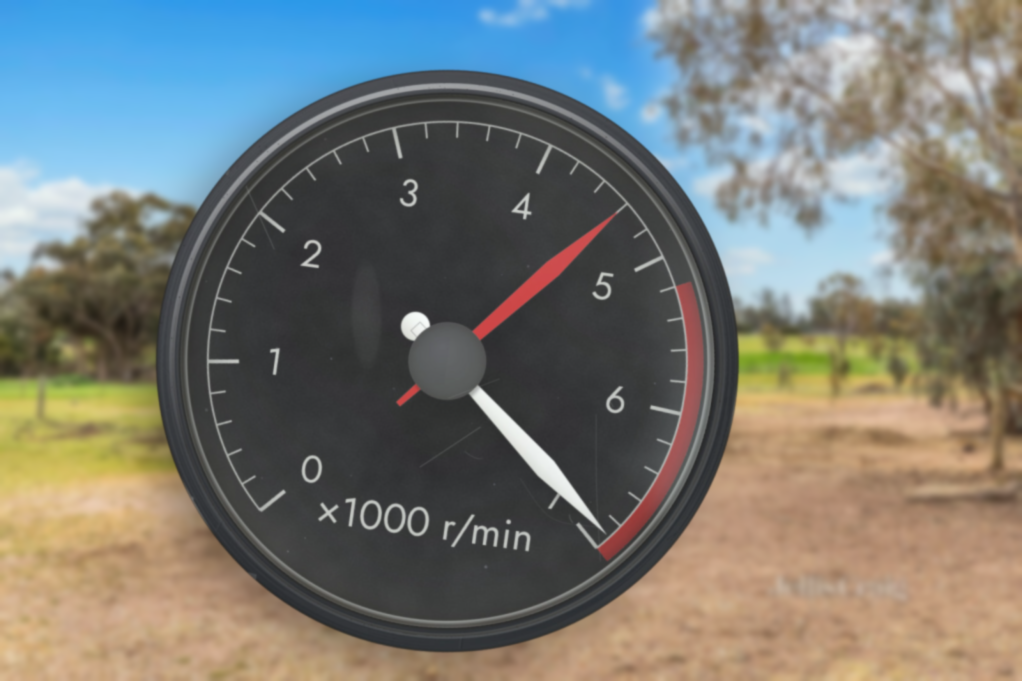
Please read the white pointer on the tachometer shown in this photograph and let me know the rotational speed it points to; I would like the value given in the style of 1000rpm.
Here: 6900rpm
